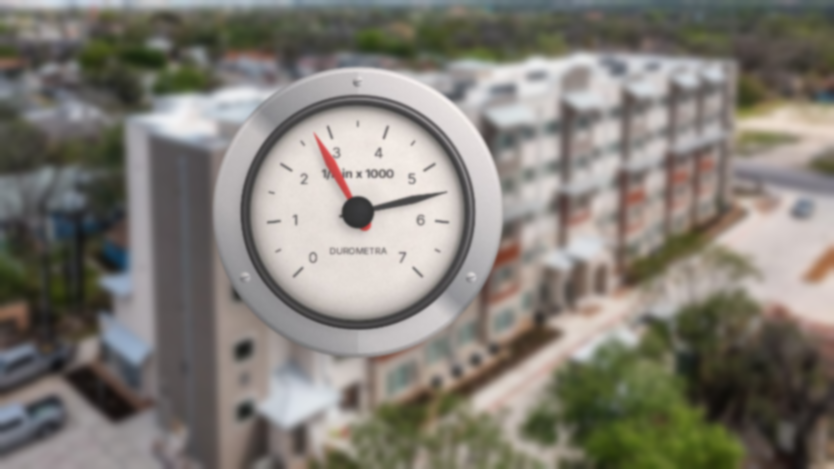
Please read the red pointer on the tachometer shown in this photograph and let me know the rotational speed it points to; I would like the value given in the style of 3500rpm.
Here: 2750rpm
